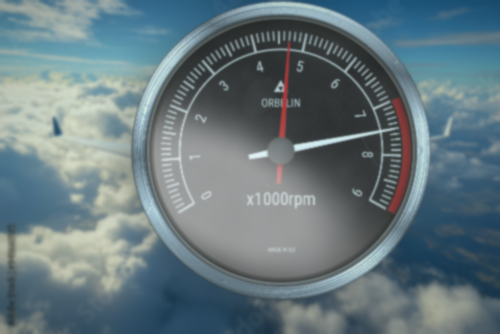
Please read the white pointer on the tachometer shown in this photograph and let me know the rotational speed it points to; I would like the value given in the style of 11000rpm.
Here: 7500rpm
